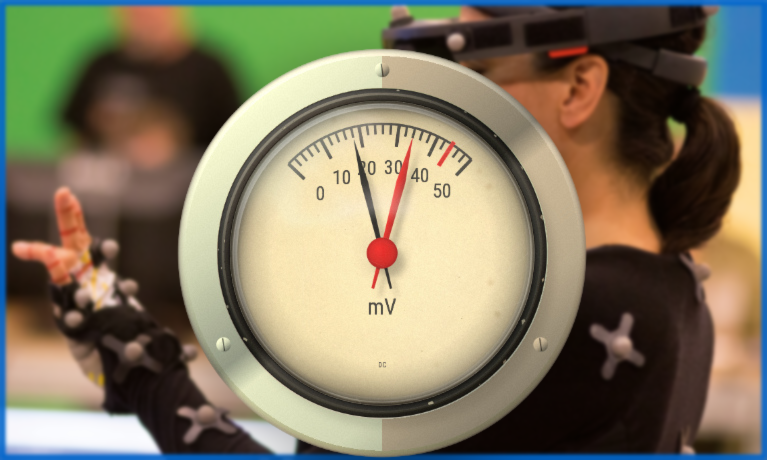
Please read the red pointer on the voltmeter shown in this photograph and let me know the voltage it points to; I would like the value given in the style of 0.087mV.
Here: 34mV
